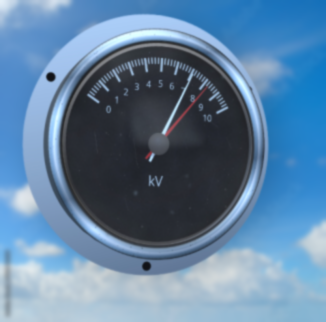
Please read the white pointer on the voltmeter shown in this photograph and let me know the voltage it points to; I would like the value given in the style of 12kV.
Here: 7kV
